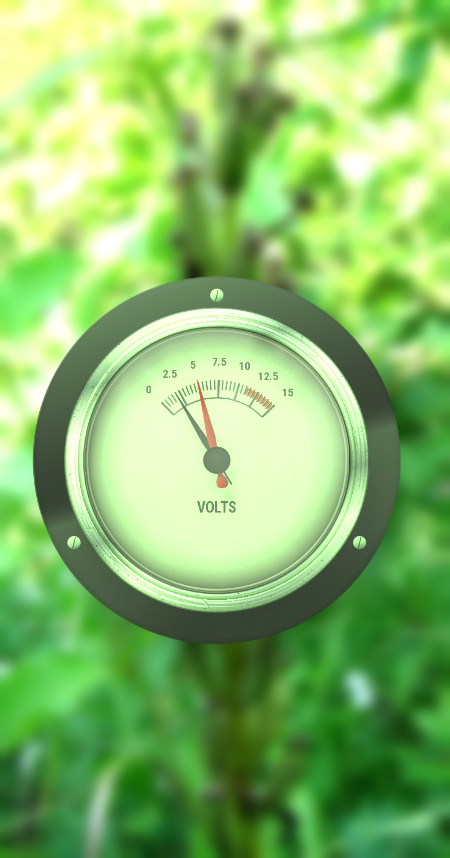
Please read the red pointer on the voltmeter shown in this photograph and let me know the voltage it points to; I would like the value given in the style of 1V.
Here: 5V
